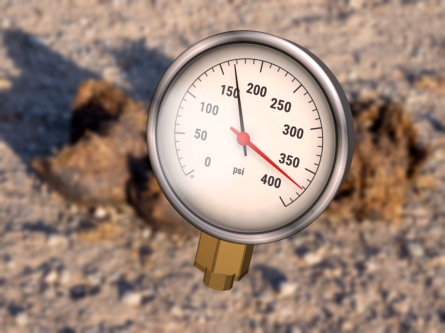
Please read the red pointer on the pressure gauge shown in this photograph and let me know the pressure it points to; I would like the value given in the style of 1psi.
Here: 370psi
